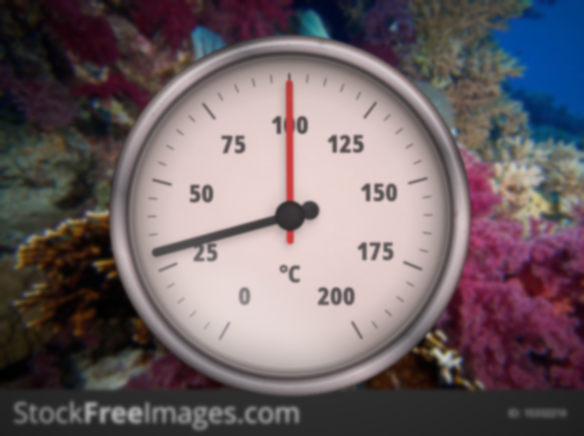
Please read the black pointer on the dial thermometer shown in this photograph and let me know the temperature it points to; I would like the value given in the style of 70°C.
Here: 30°C
